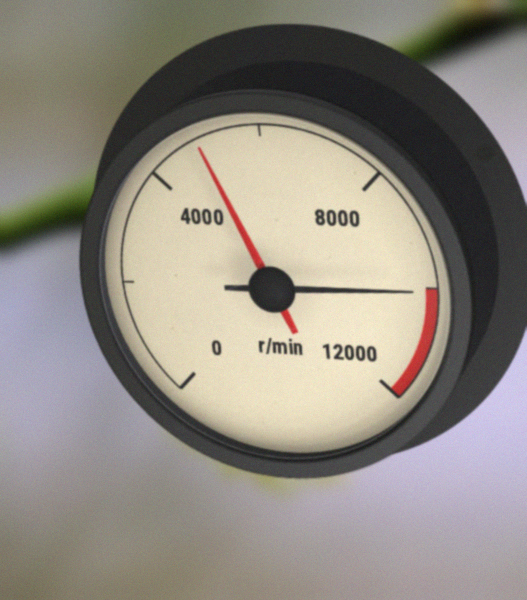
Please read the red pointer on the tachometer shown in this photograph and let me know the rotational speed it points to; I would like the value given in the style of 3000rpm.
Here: 5000rpm
